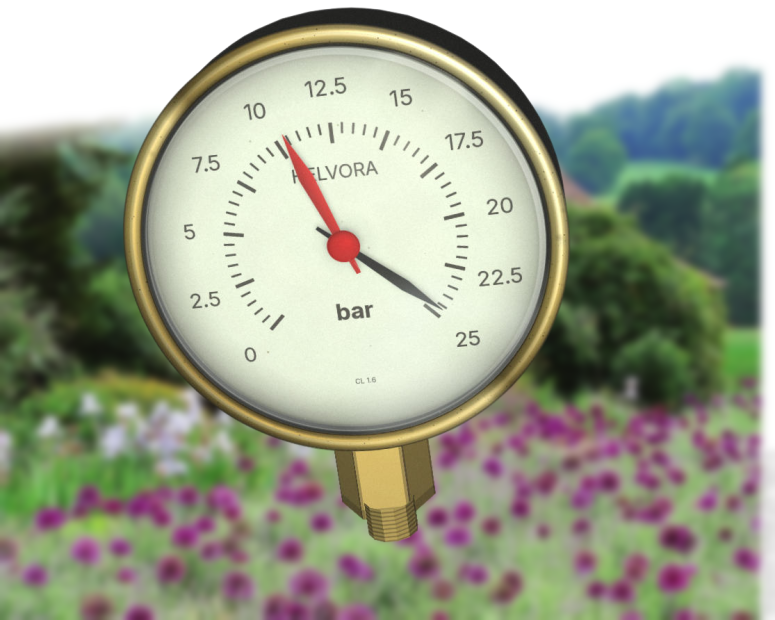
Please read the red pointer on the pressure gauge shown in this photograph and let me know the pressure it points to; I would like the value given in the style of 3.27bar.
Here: 10.5bar
